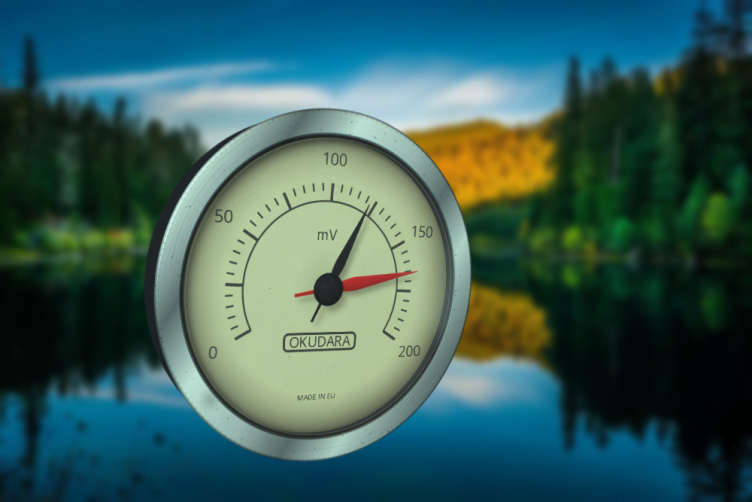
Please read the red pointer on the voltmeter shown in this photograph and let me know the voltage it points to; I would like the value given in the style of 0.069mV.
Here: 165mV
